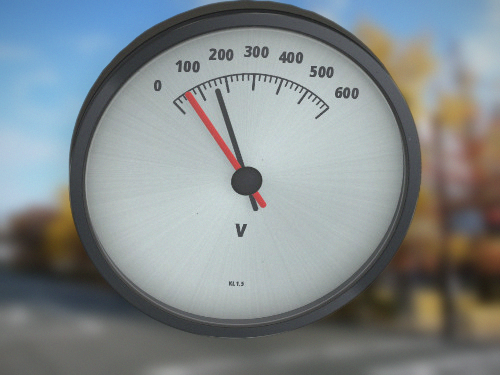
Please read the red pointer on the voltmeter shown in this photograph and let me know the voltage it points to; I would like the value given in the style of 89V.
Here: 60V
